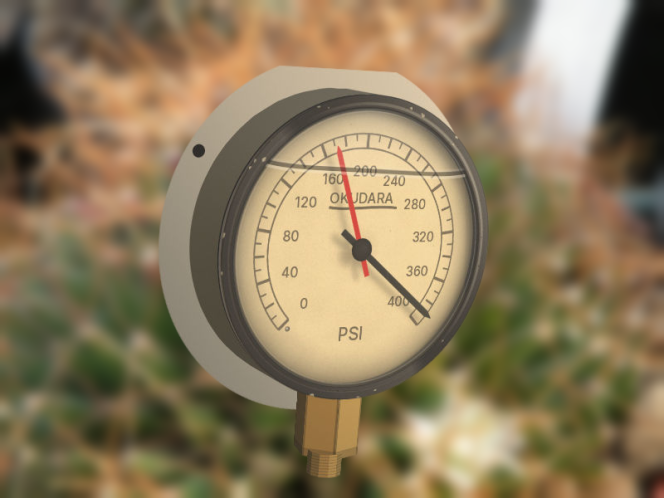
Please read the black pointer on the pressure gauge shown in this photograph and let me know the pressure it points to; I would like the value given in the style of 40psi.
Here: 390psi
